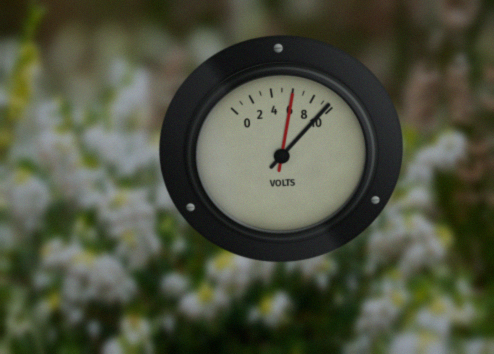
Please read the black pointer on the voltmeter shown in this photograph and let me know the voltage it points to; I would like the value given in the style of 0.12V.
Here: 9.5V
